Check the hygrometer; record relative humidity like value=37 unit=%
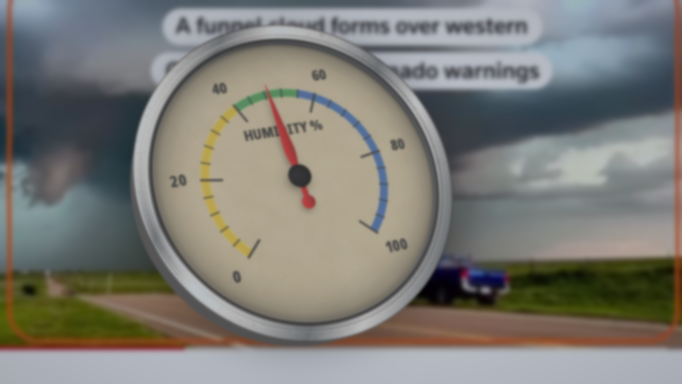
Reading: value=48 unit=%
